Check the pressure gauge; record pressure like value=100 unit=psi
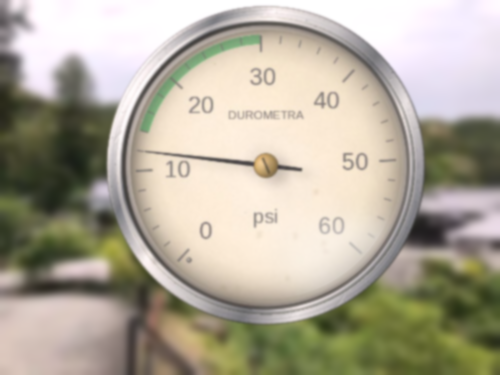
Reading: value=12 unit=psi
